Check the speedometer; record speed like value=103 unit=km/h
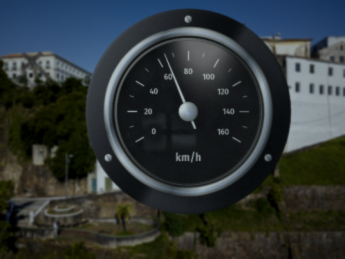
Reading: value=65 unit=km/h
